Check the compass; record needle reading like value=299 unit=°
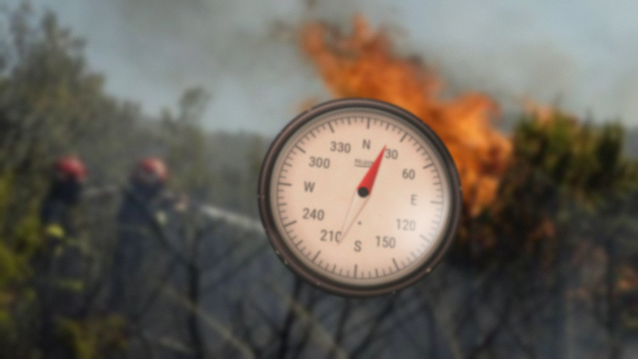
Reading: value=20 unit=°
